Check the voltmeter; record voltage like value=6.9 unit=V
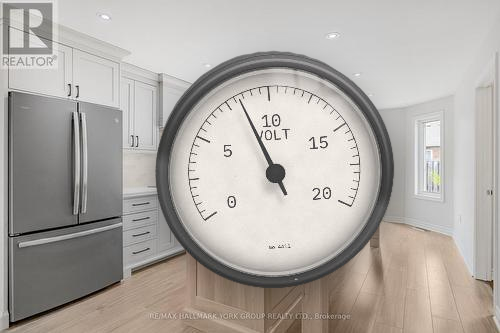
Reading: value=8.25 unit=V
